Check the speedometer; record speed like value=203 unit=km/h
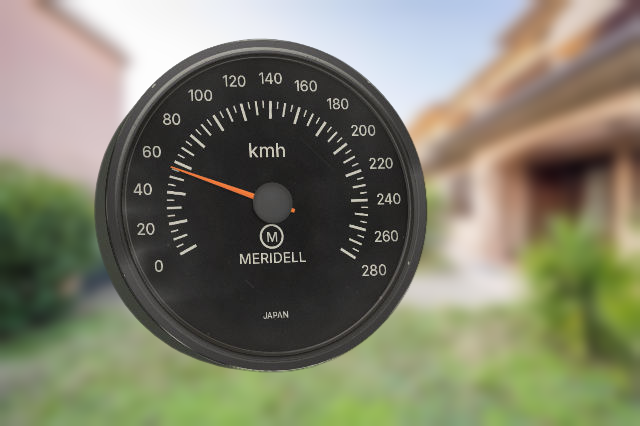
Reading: value=55 unit=km/h
